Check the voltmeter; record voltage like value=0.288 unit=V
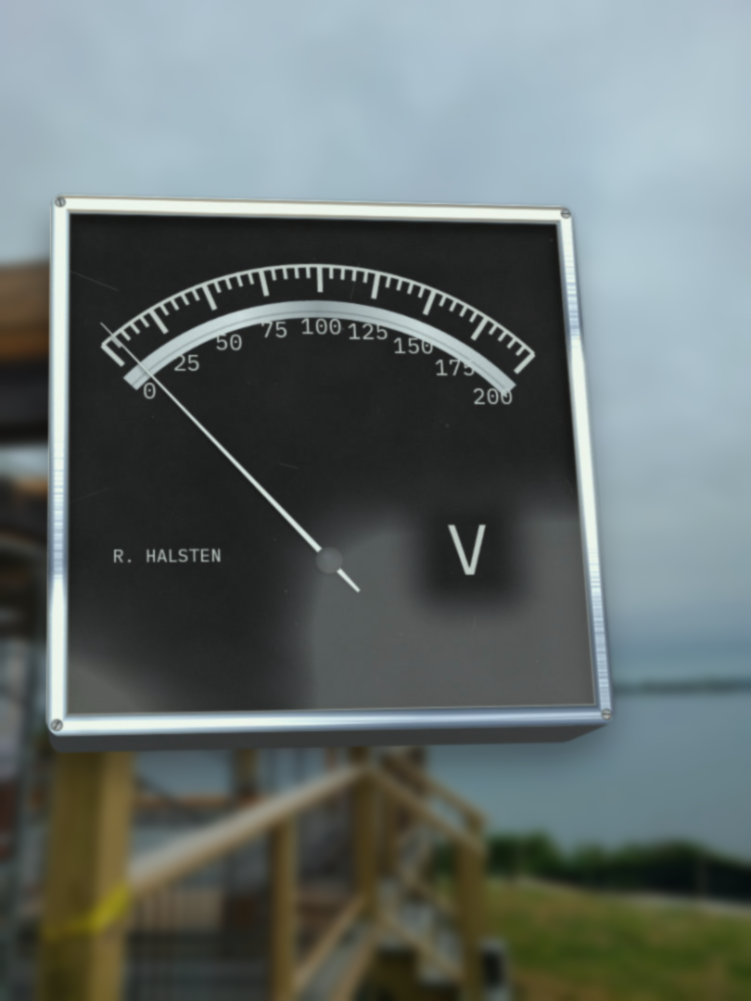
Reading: value=5 unit=V
